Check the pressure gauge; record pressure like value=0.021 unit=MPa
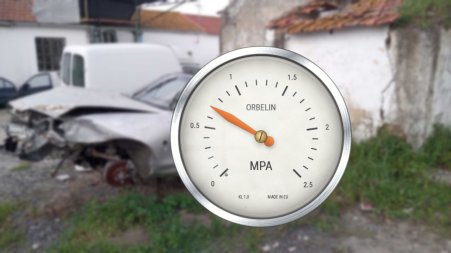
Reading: value=0.7 unit=MPa
